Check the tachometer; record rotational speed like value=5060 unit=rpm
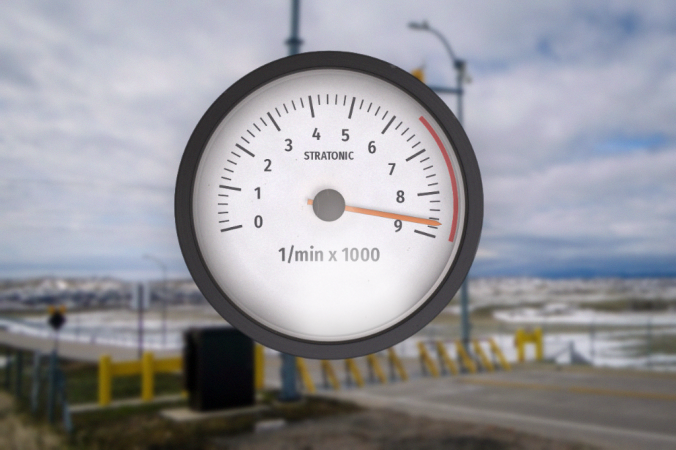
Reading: value=8700 unit=rpm
